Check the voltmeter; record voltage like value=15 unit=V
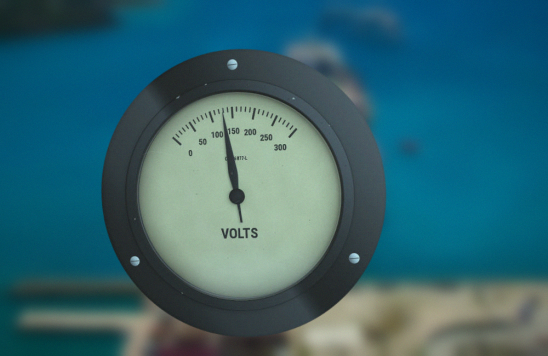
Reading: value=130 unit=V
